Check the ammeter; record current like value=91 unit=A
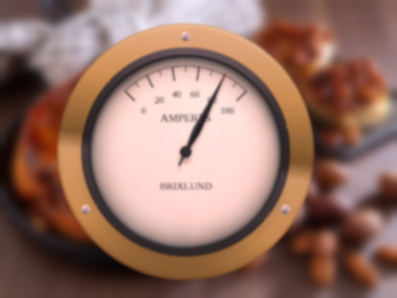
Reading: value=80 unit=A
